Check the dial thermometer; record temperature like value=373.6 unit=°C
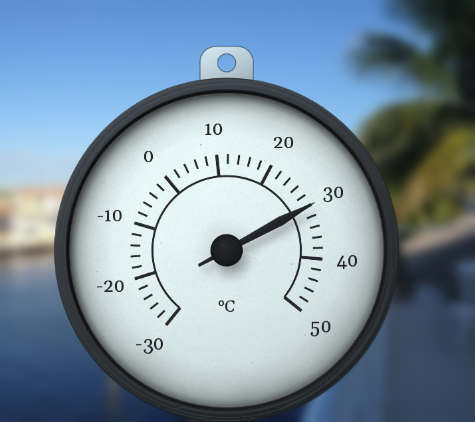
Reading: value=30 unit=°C
